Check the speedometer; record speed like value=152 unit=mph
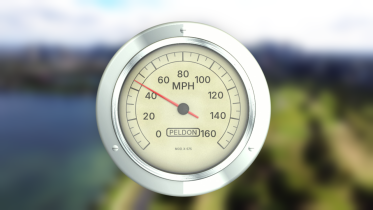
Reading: value=45 unit=mph
